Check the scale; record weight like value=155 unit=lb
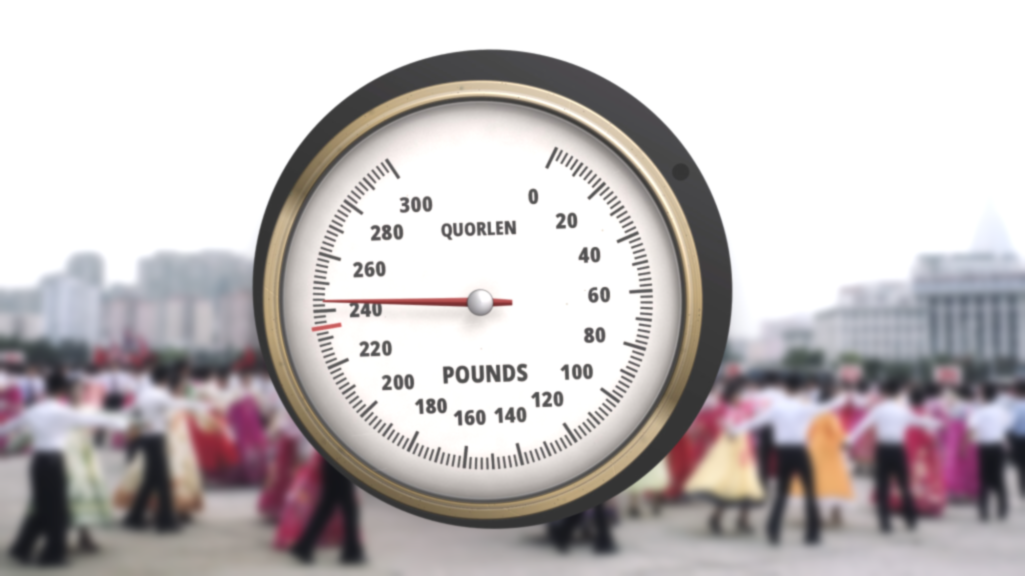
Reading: value=244 unit=lb
